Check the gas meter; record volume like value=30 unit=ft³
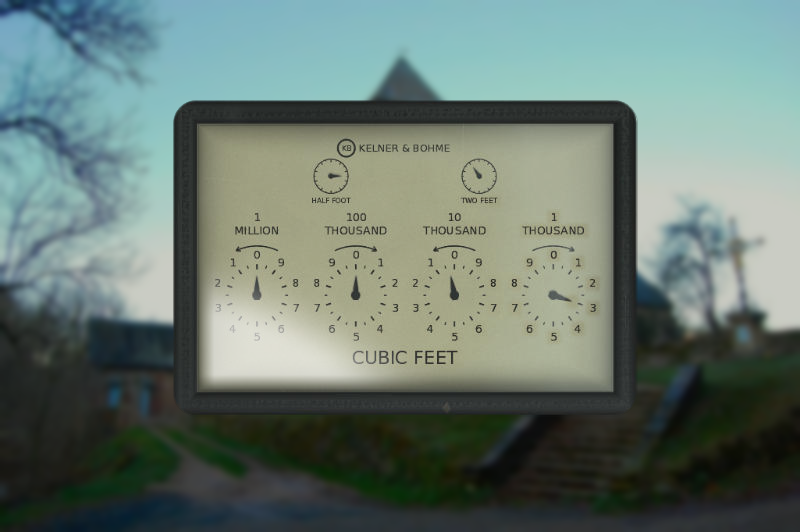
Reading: value=300 unit=ft³
